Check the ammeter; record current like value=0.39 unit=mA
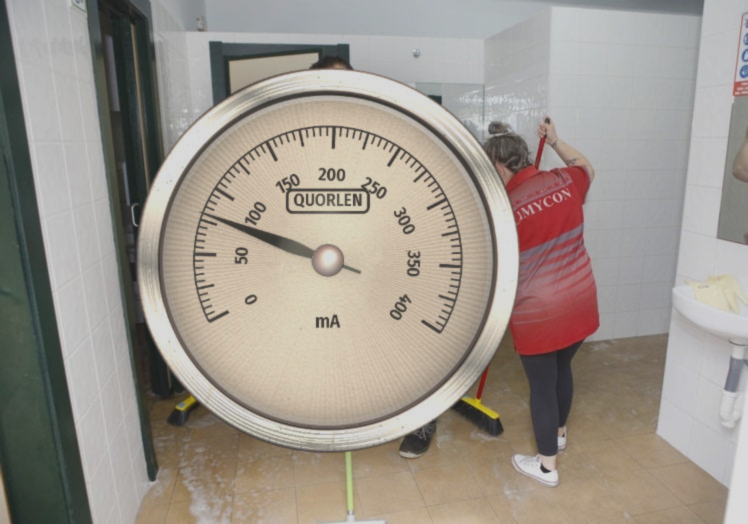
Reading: value=80 unit=mA
